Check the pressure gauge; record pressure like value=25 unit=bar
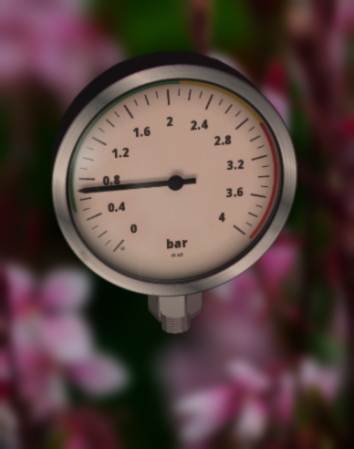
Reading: value=0.7 unit=bar
